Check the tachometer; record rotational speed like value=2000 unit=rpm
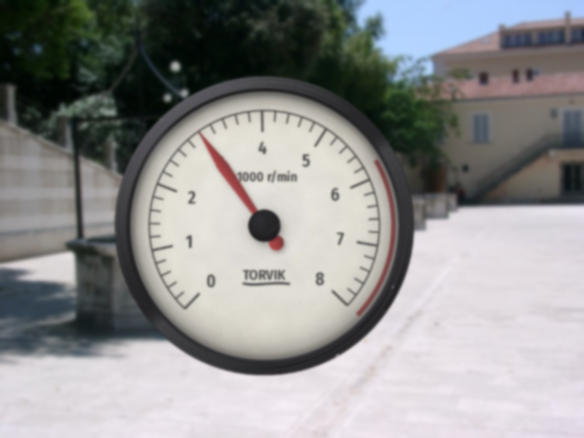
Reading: value=3000 unit=rpm
